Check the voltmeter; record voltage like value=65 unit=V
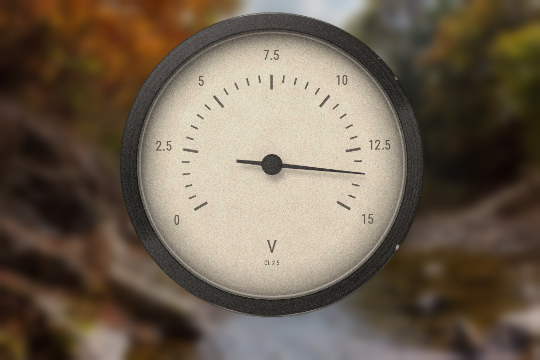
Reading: value=13.5 unit=V
